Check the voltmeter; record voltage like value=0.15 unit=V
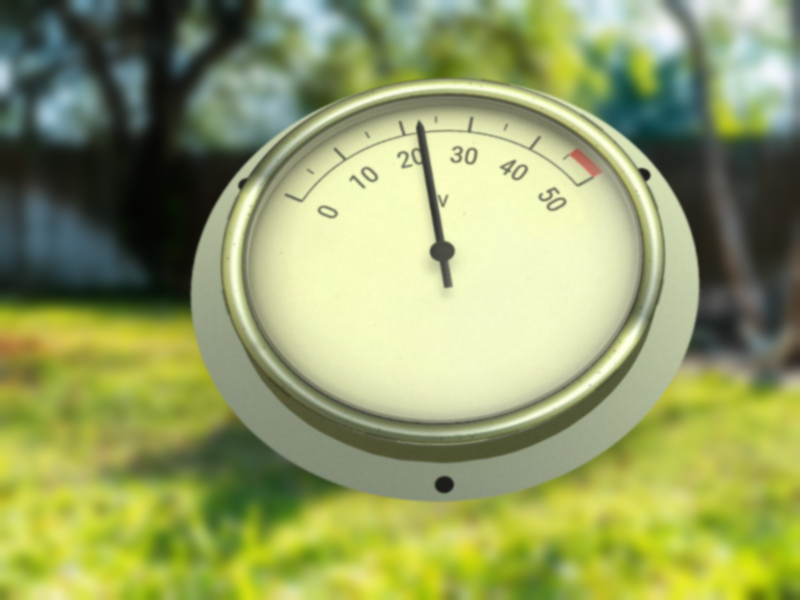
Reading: value=22.5 unit=V
